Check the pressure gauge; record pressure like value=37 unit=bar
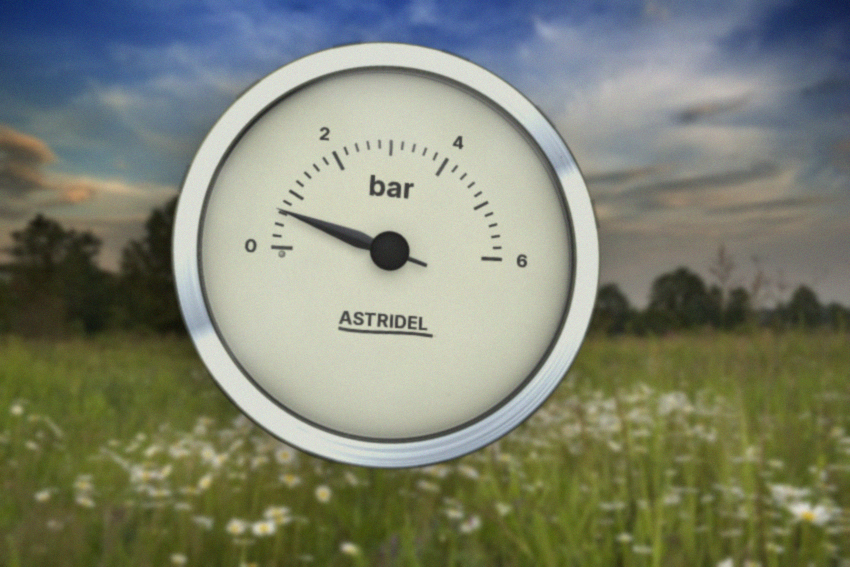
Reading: value=0.6 unit=bar
